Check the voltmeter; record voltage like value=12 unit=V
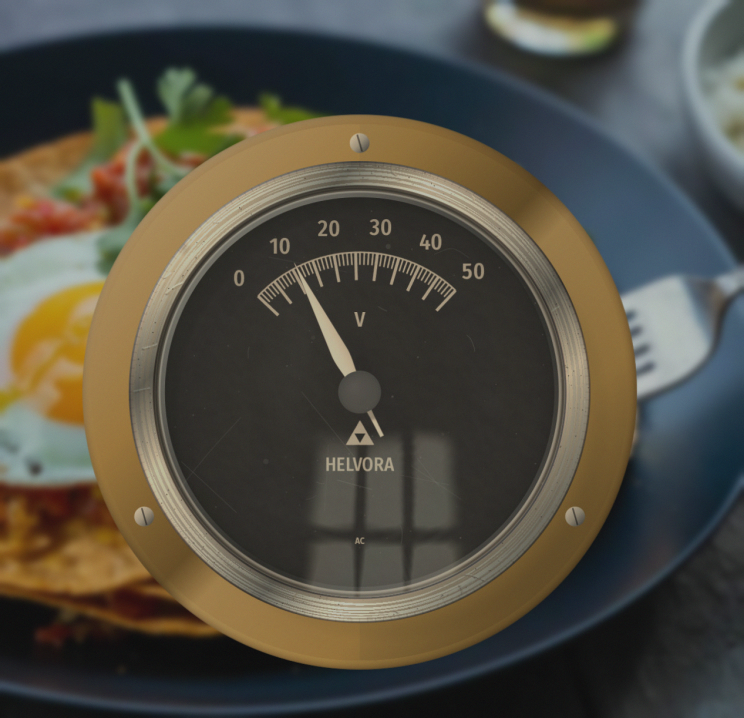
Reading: value=11 unit=V
